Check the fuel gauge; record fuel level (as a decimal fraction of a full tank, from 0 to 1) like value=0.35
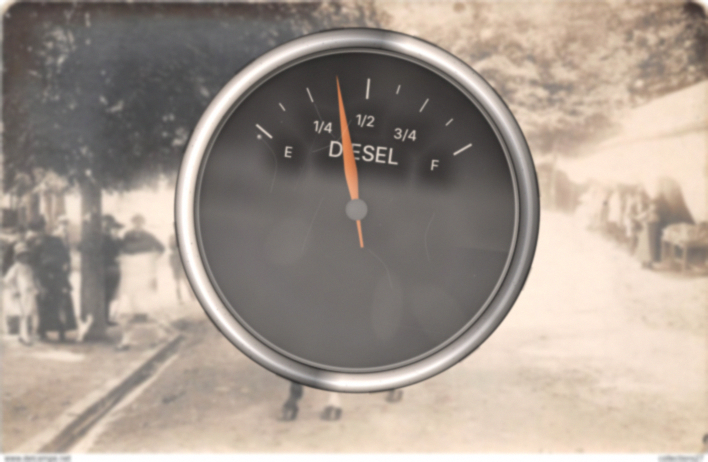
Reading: value=0.375
